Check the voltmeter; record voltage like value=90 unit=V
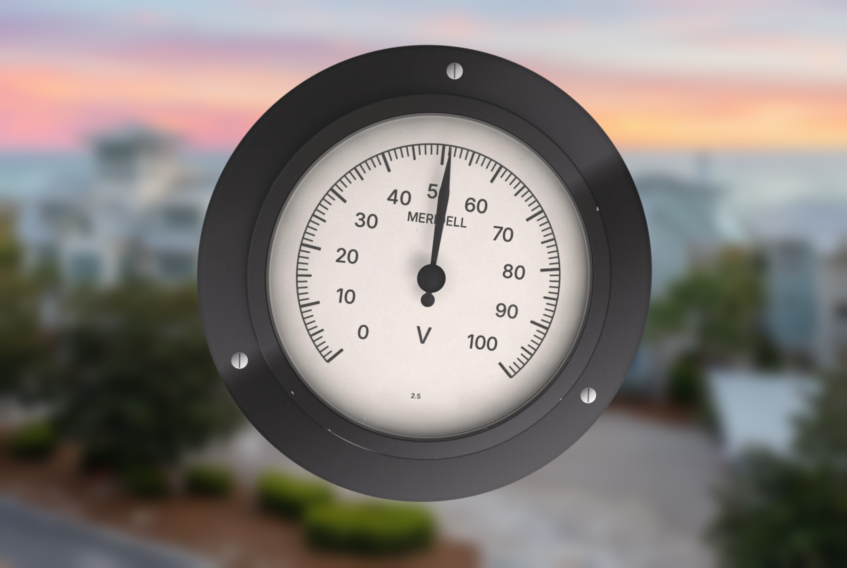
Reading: value=51 unit=V
